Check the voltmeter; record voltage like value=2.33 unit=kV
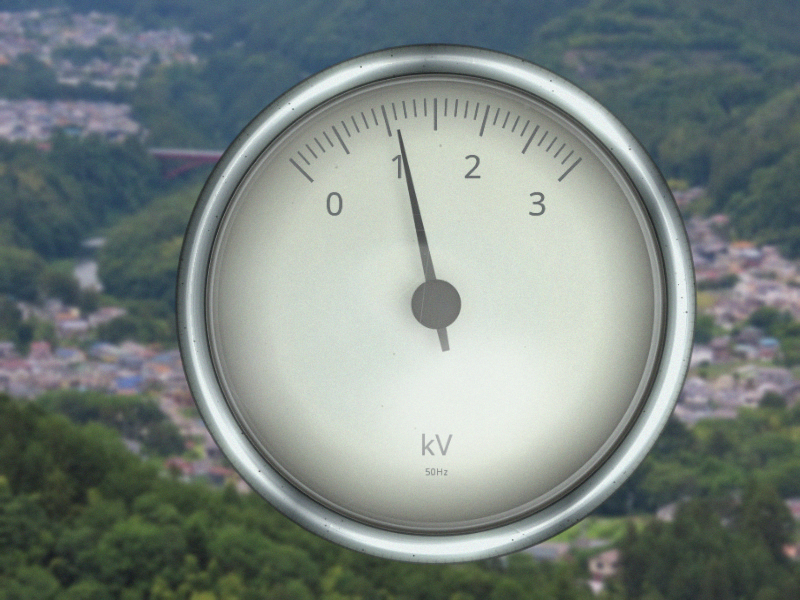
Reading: value=1.1 unit=kV
